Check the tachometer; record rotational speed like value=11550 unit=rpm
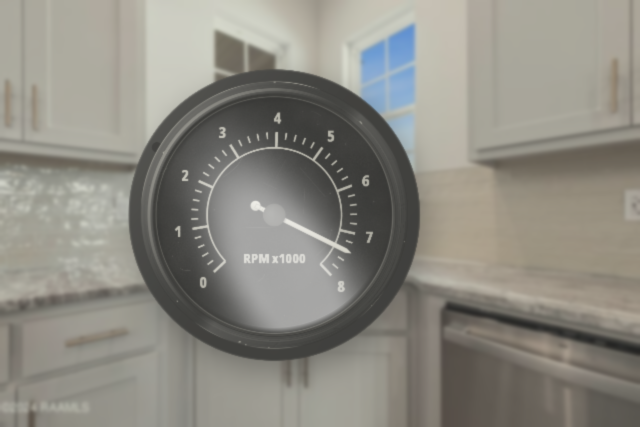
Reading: value=7400 unit=rpm
